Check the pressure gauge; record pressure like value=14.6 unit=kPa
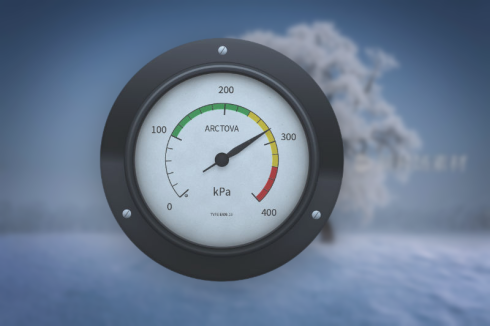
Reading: value=280 unit=kPa
